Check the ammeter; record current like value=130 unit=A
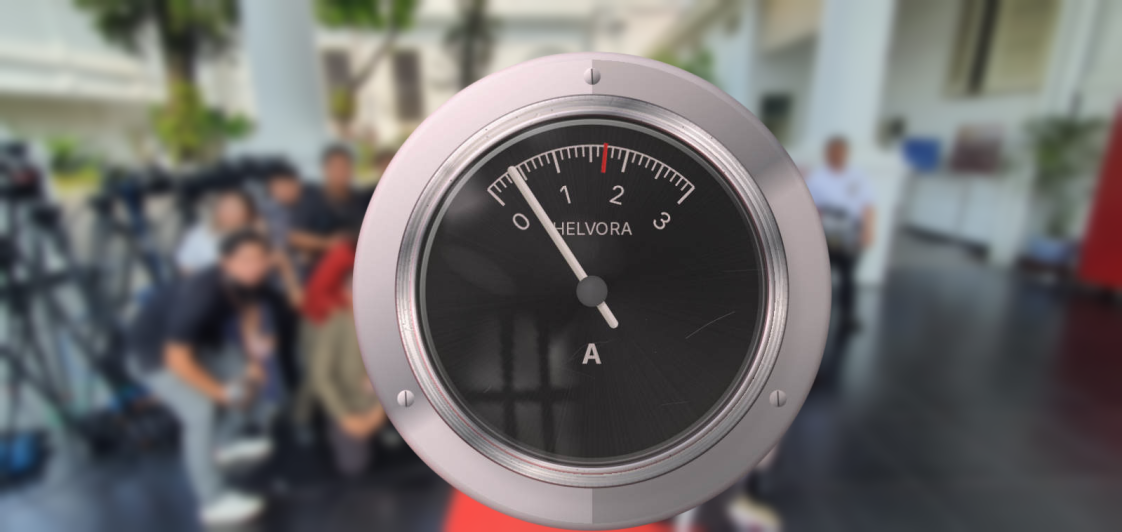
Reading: value=0.4 unit=A
